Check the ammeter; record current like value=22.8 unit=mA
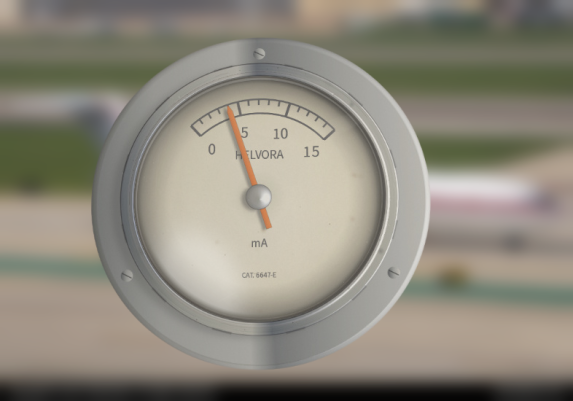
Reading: value=4 unit=mA
